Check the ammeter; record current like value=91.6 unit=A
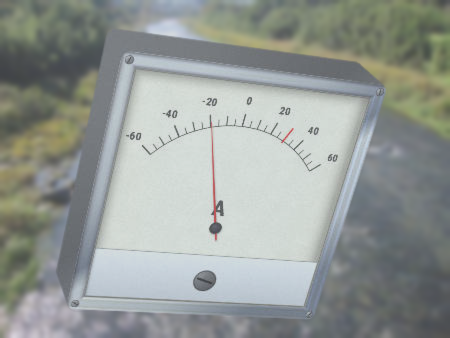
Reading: value=-20 unit=A
